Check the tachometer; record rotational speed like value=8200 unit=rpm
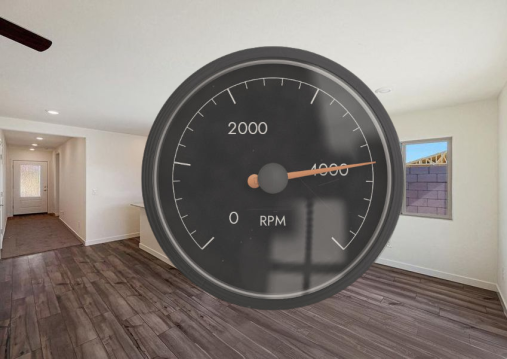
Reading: value=4000 unit=rpm
